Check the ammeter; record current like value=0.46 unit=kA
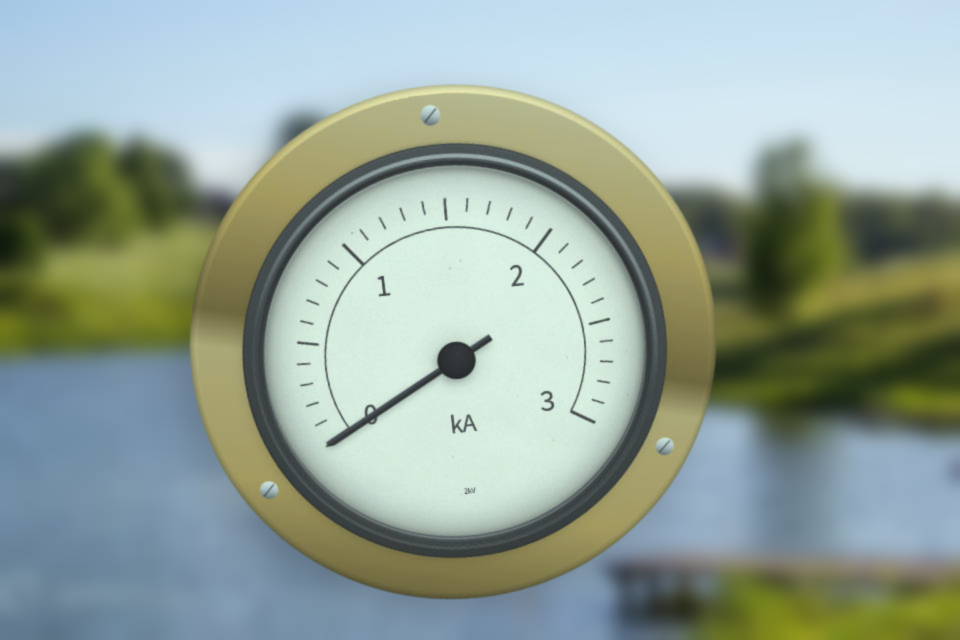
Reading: value=0 unit=kA
